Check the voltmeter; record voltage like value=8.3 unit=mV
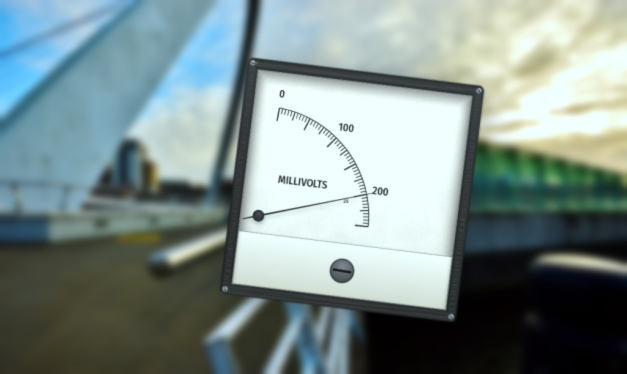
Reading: value=200 unit=mV
